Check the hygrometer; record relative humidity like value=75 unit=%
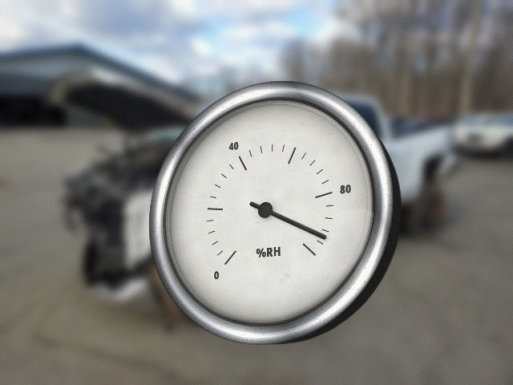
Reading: value=94 unit=%
